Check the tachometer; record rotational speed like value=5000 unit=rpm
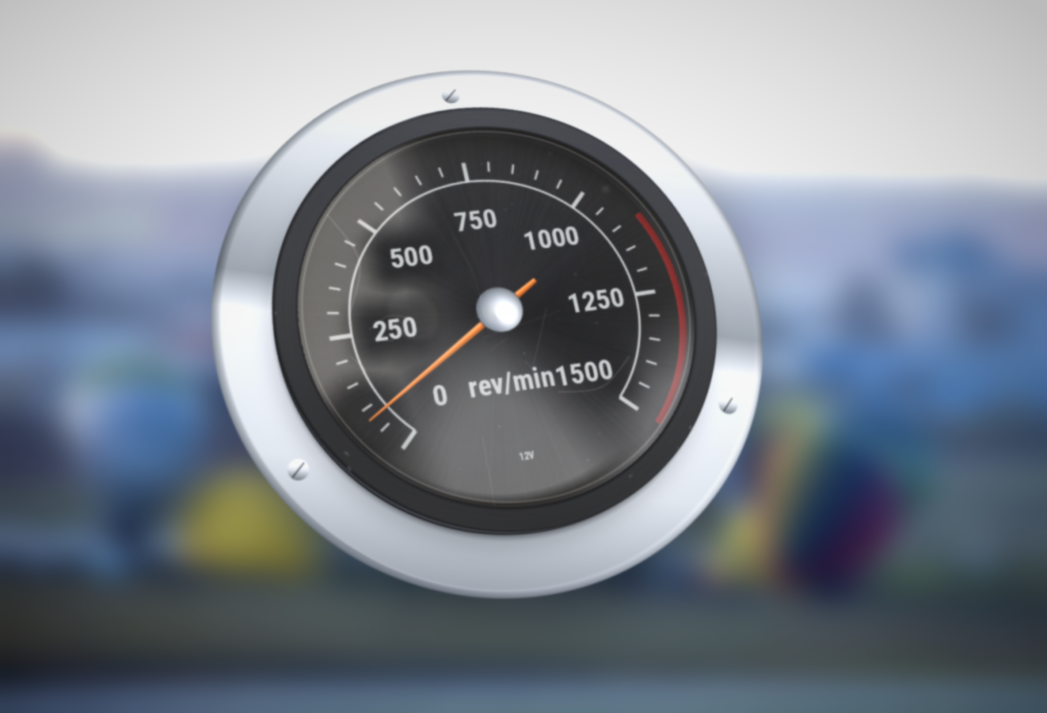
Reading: value=75 unit=rpm
